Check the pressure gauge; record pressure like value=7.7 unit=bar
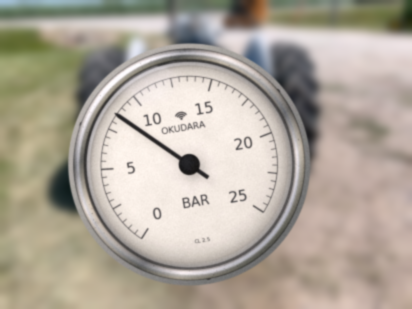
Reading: value=8.5 unit=bar
